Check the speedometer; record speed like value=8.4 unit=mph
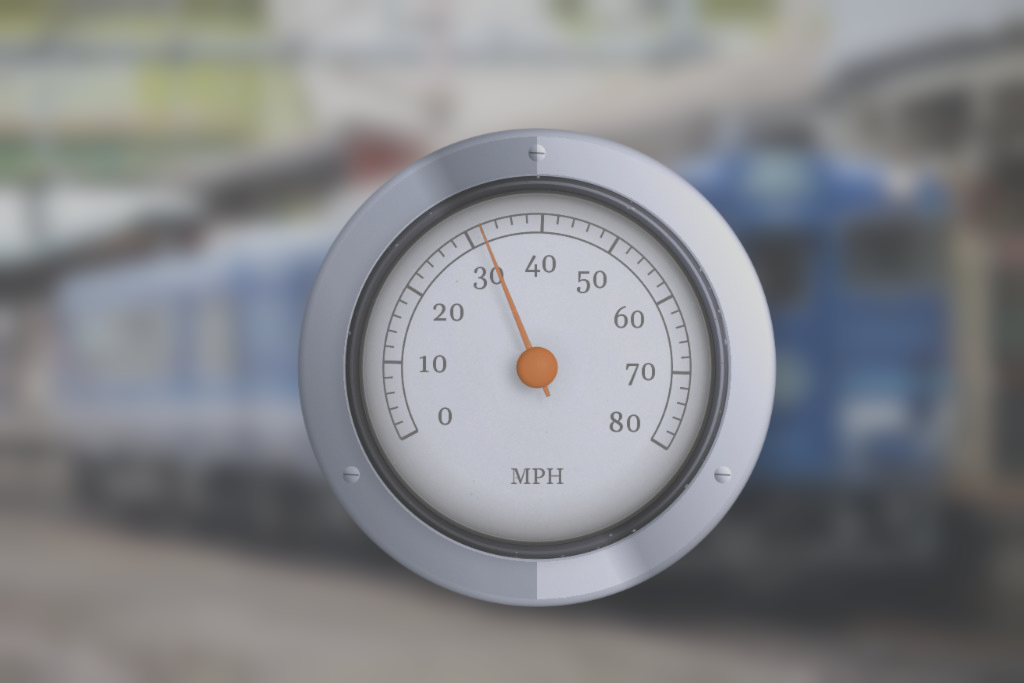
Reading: value=32 unit=mph
